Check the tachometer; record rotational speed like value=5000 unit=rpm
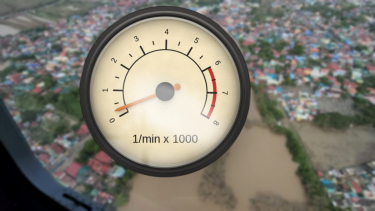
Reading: value=250 unit=rpm
